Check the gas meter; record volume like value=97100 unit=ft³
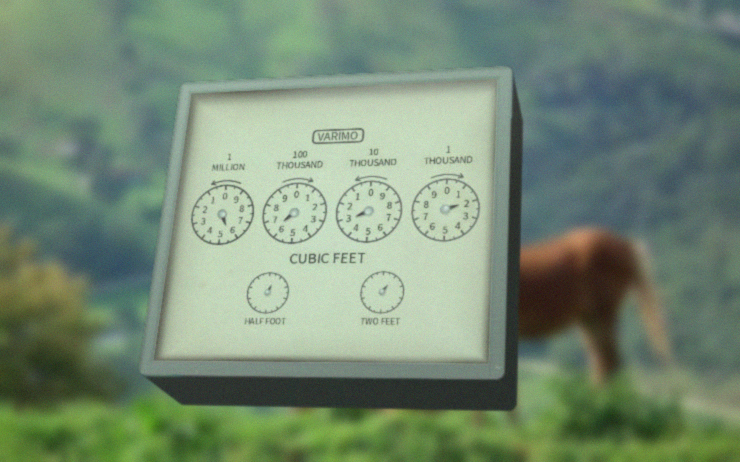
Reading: value=563200 unit=ft³
